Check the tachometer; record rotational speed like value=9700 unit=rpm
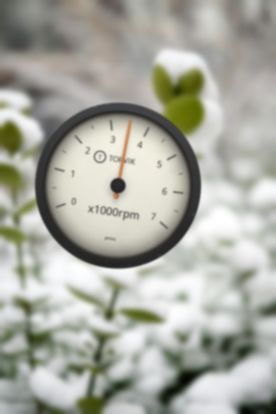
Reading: value=3500 unit=rpm
